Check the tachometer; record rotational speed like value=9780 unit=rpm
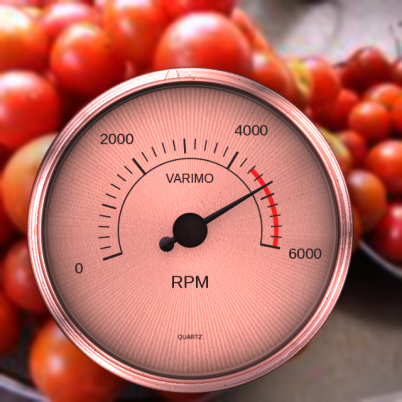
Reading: value=4800 unit=rpm
